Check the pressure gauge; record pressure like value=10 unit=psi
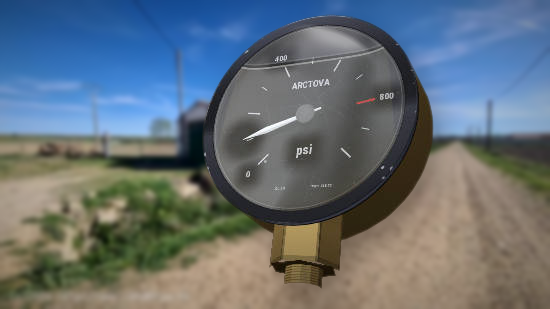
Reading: value=100 unit=psi
